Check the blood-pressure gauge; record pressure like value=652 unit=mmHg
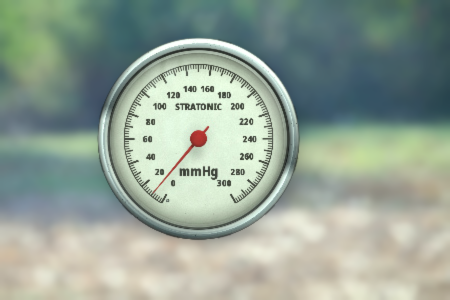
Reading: value=10 unit=mmHg
